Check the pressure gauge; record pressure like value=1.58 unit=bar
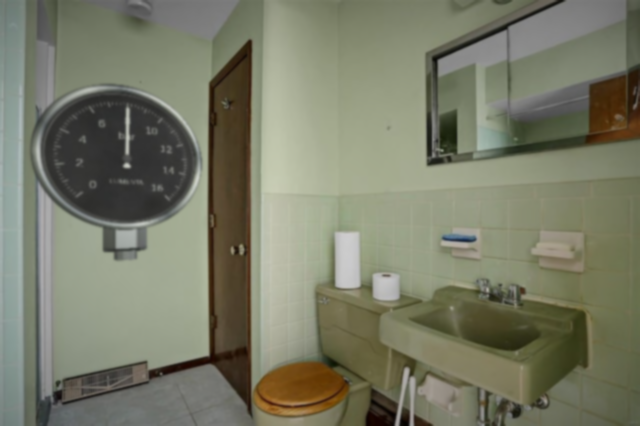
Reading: value=8 unit=bar
